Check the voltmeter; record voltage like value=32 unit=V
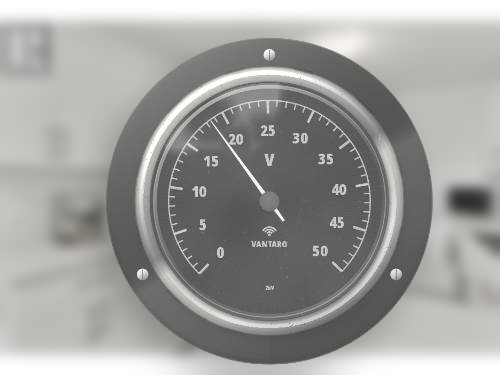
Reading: value=18.5 unit=V
